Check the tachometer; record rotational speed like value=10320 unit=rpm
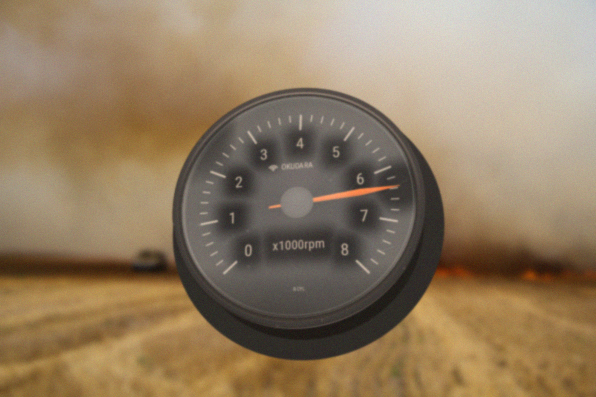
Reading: value=6400 unit=rpm
